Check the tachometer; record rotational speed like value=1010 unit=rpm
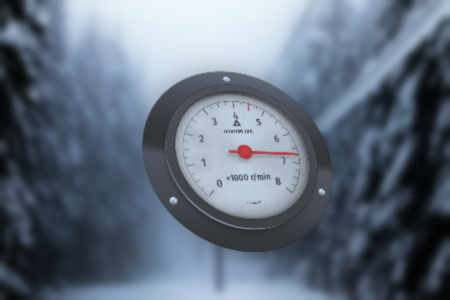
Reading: value=6750 unit=rpm
